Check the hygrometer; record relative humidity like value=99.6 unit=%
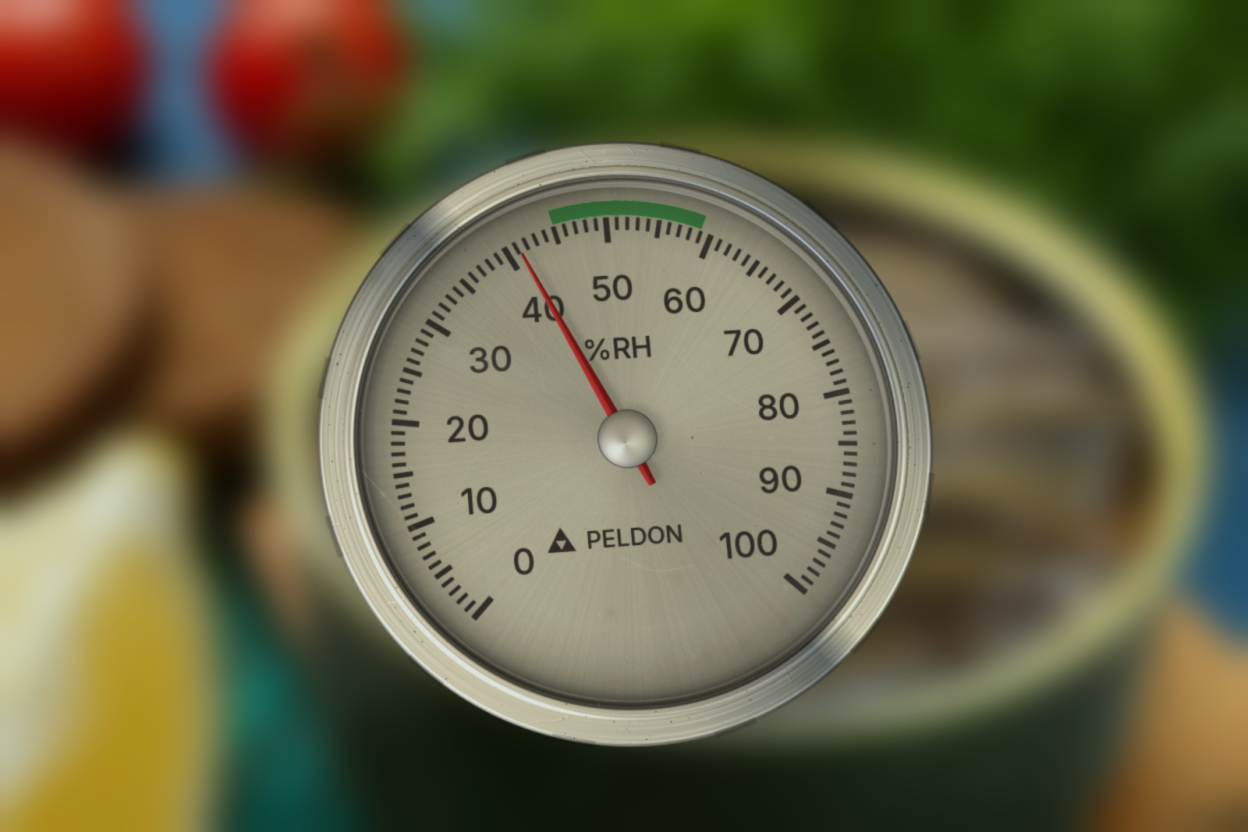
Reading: value=41 unit=%
